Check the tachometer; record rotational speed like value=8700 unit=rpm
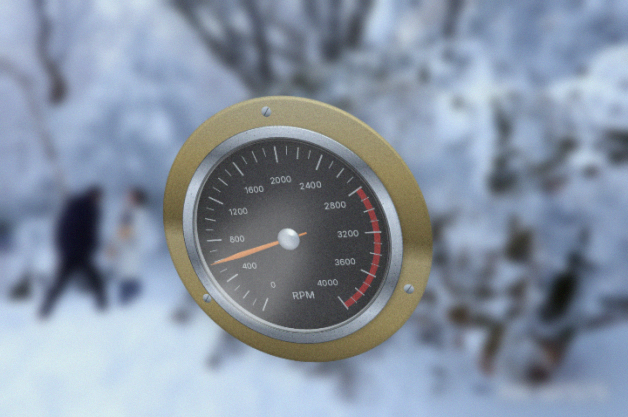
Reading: value=600 unit=rpm
